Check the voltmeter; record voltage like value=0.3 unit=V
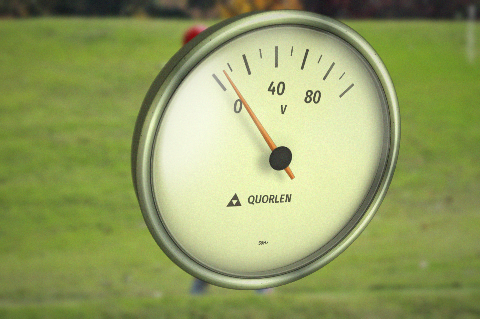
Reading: value=5 unit=V
